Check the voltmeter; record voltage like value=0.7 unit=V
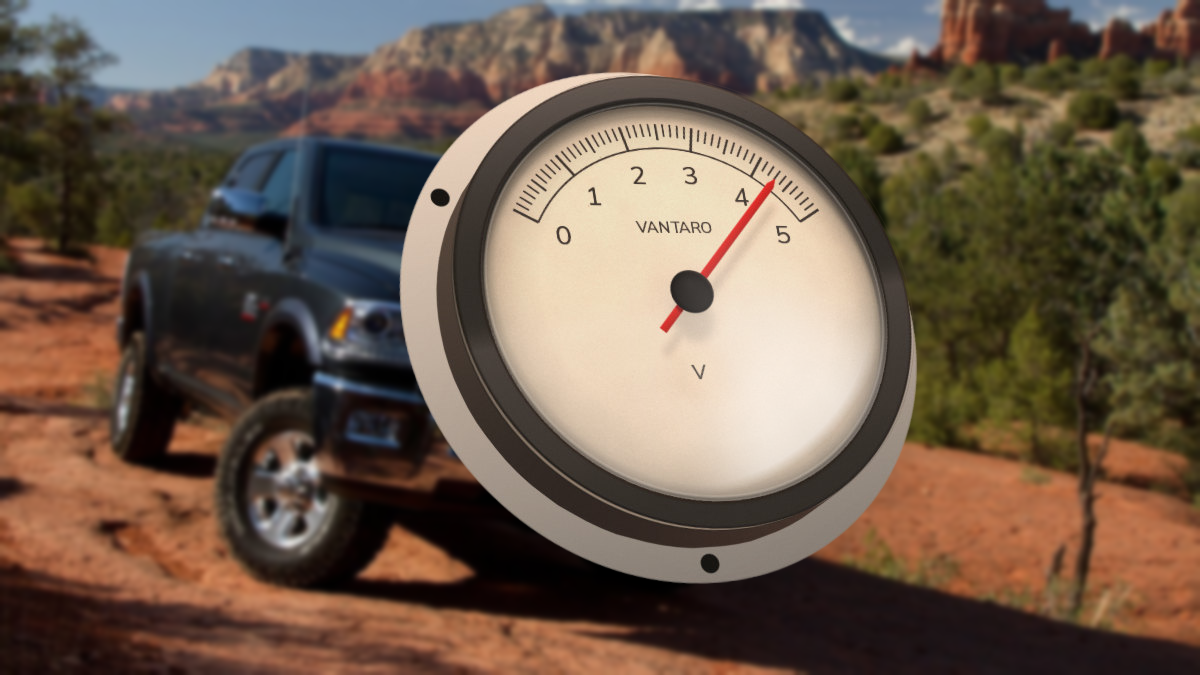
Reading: value=4.3 unit=V
